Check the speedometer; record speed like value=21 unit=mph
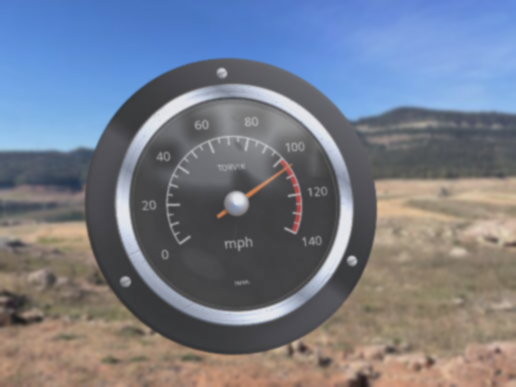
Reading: value=105 unit=mph
